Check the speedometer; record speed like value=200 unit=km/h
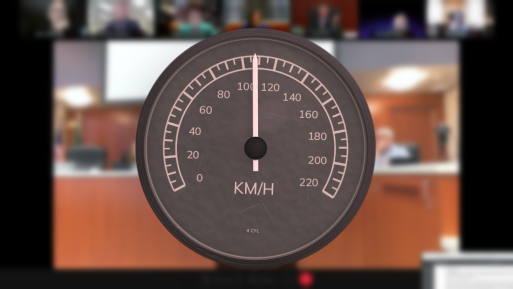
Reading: value=107.5 unit=km/h
